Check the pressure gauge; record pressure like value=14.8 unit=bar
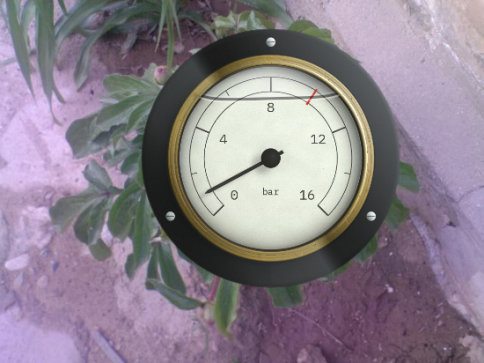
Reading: value=1 unit=bar
